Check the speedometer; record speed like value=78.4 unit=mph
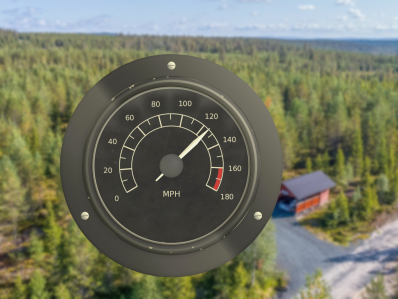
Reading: value=125 unit=mph
